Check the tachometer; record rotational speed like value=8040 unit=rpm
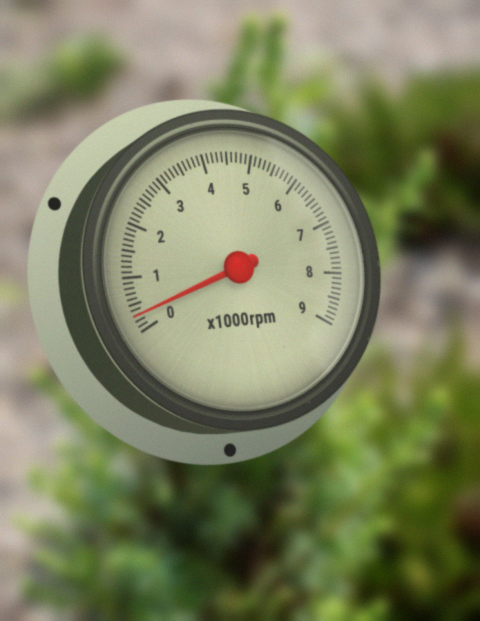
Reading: value=300 unit=rpm
